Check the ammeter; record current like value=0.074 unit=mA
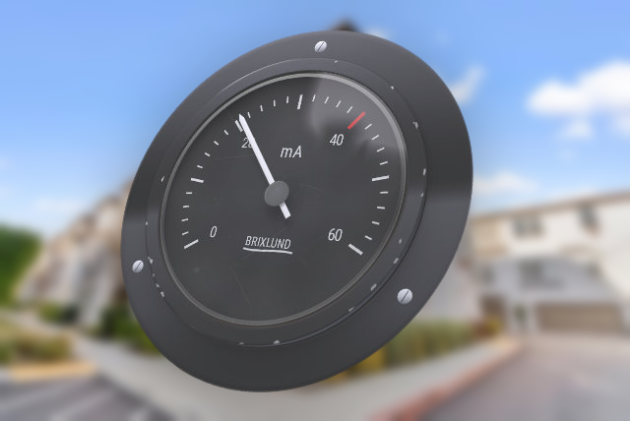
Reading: value=21 unit=mA
